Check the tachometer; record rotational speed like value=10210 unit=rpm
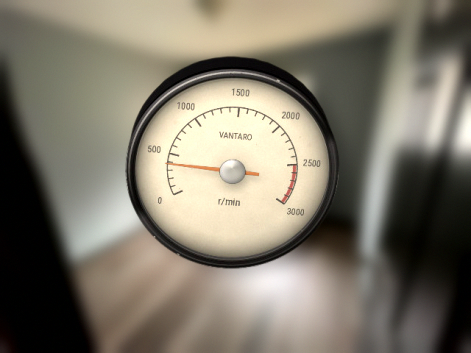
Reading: value=400 unit=rpm
